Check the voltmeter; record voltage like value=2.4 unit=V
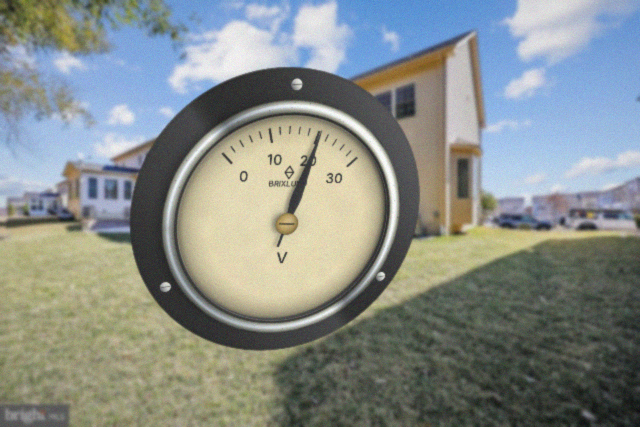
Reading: value=20 unit=V
